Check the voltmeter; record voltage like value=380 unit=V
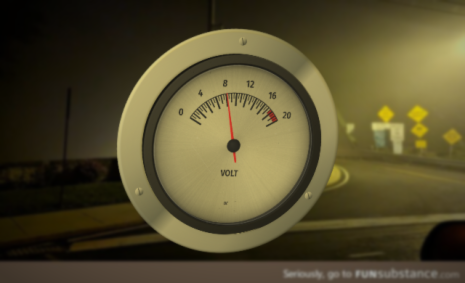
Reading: value=8 unit=V
